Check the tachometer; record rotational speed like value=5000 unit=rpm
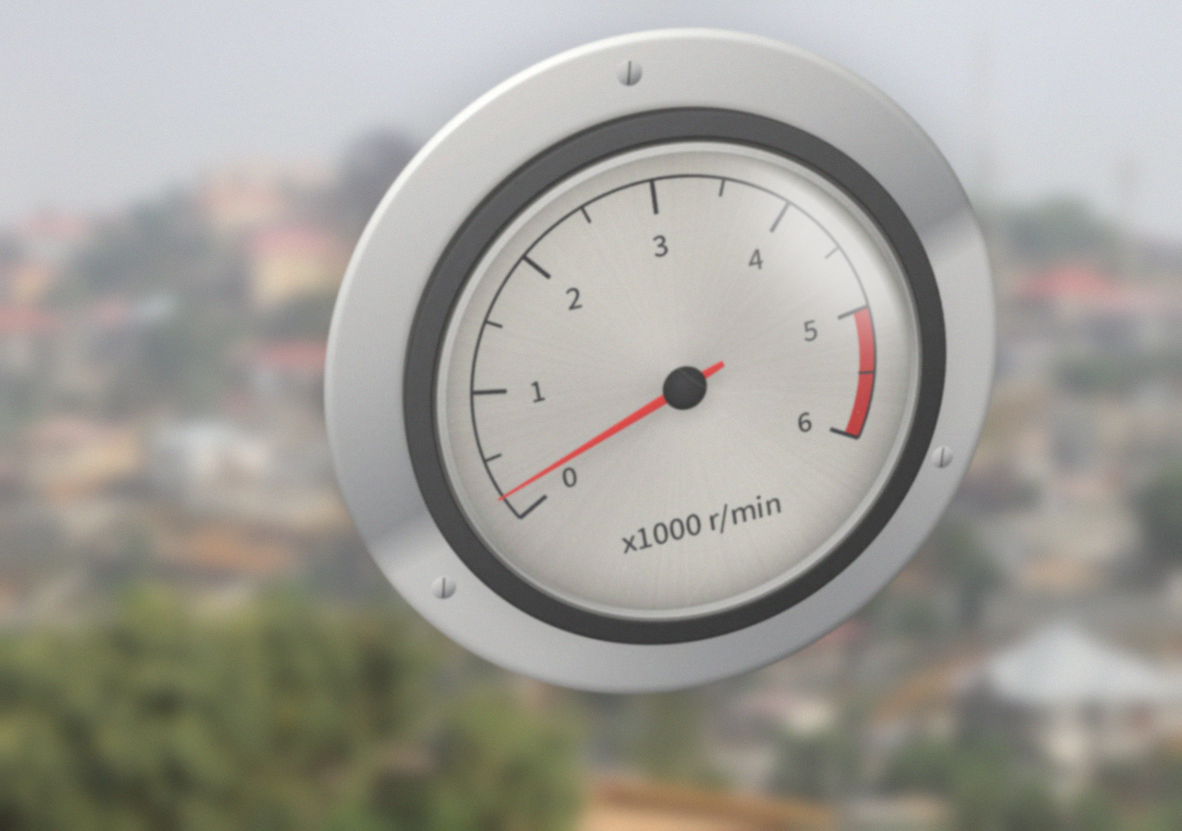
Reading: value=250 unit=rpm
